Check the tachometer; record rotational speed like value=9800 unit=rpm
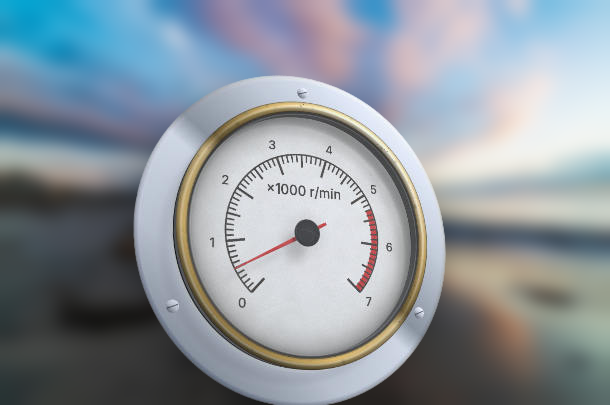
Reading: value=500 unit=rpm
